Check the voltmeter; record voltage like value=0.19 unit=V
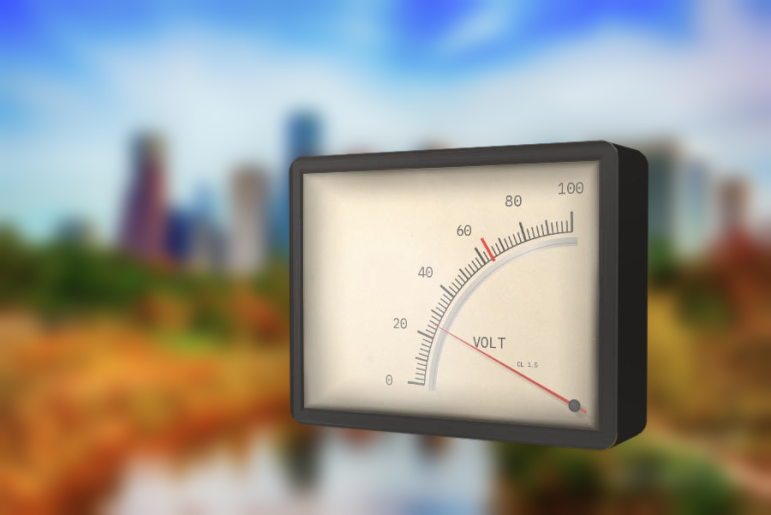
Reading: value=26 unit=V
